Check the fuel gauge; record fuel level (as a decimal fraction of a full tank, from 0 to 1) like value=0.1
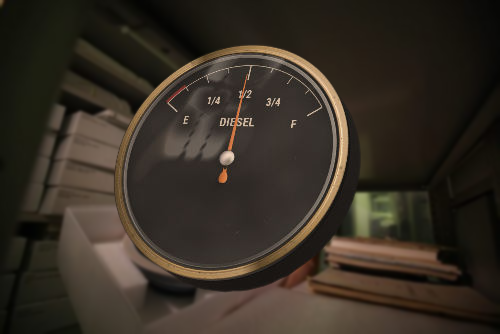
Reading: value=0.5
